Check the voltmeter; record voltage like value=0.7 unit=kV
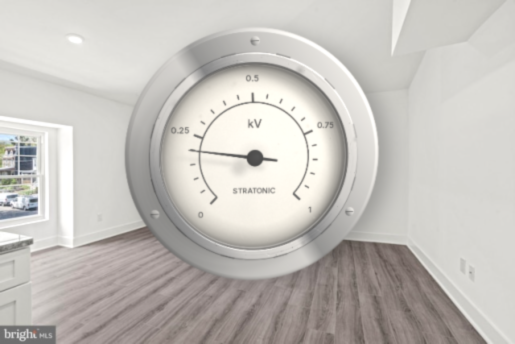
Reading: value=0.2 unit=kV
